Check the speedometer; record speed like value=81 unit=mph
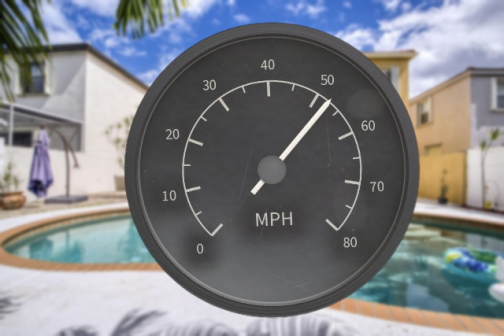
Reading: value=52.5 unit=mph
